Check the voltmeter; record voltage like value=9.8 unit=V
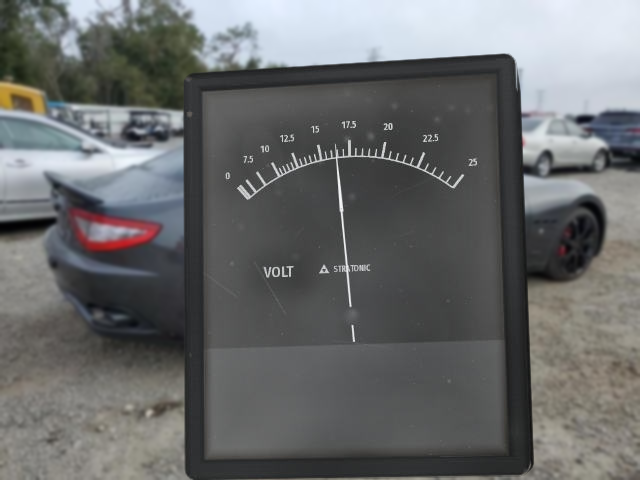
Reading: value=16.5 unit=V
